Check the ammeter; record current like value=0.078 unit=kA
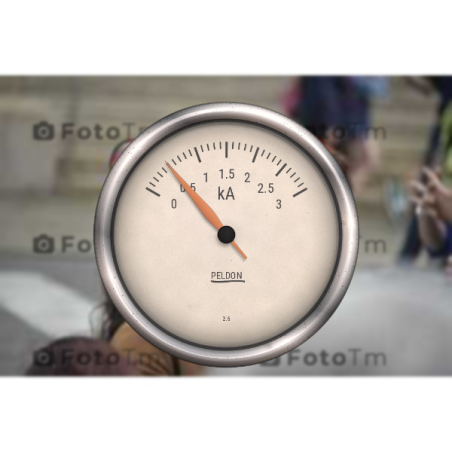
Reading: value=0.5 unit=kA
